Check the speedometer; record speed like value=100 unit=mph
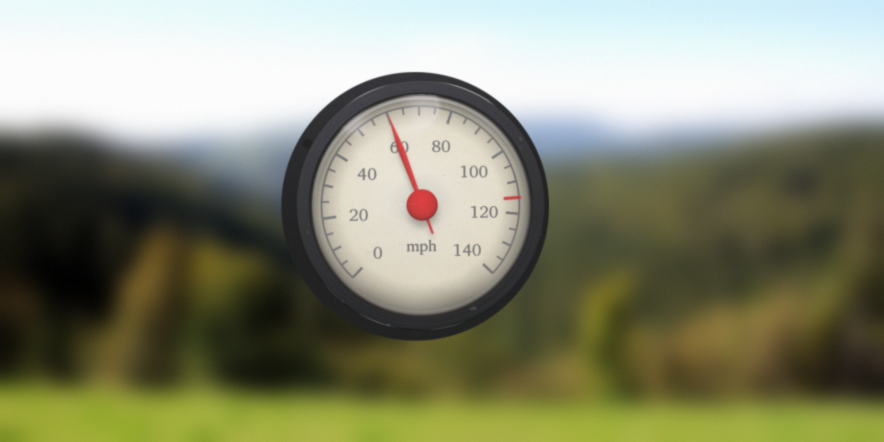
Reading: value=60 unit=mph
